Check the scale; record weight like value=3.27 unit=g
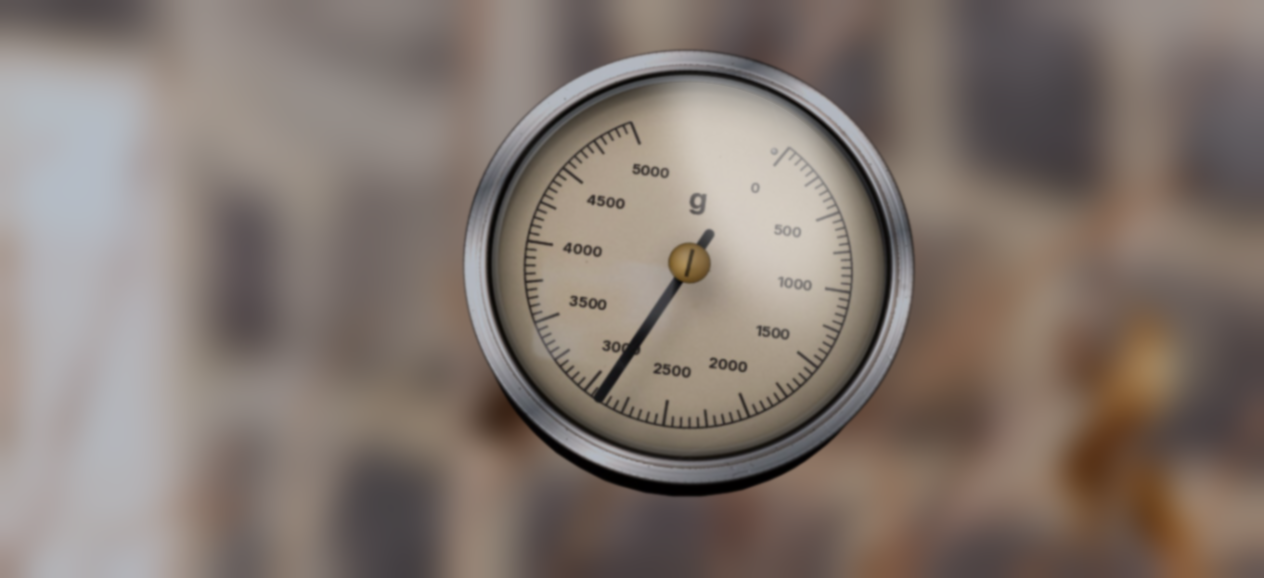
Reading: value=2900 unit=g
